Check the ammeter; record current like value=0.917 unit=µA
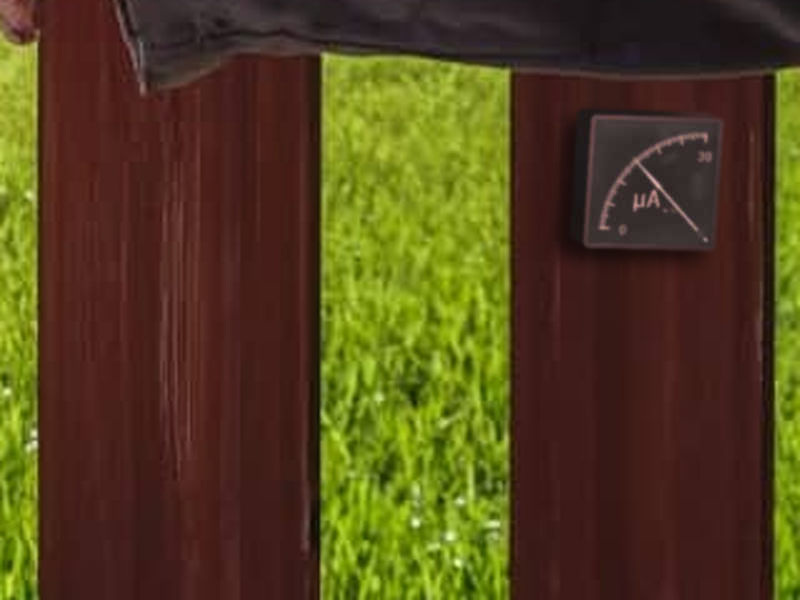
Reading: value=15 unit=µA
